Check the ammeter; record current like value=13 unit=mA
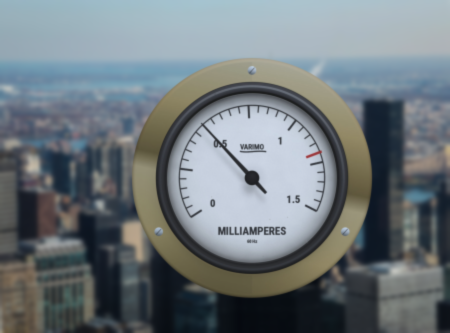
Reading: value=0.5 unit=mA
